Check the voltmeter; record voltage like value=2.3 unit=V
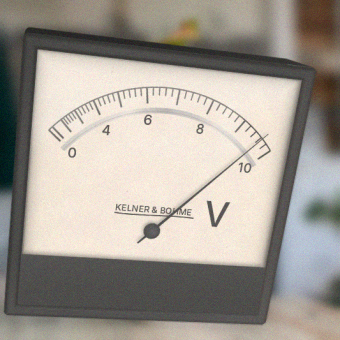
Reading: value=9.6 unit=V
